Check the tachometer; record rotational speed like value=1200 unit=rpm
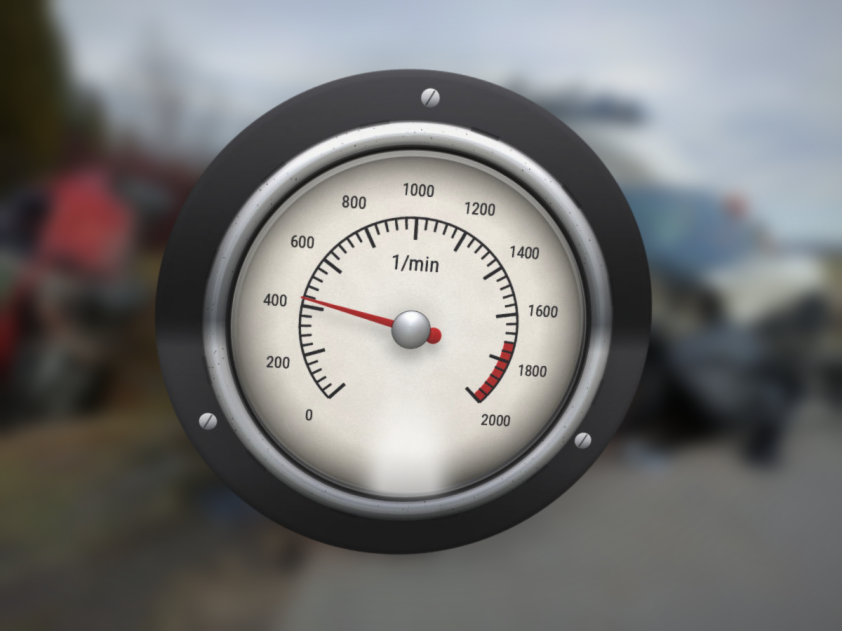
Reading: value=440 unit=rpm
